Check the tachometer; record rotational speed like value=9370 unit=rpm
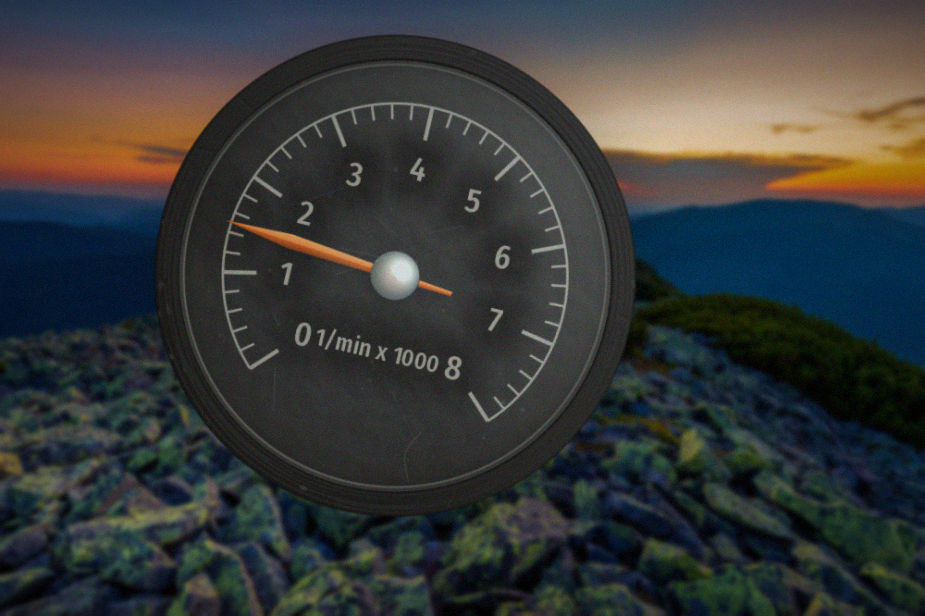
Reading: value=1500 unit=rpm
